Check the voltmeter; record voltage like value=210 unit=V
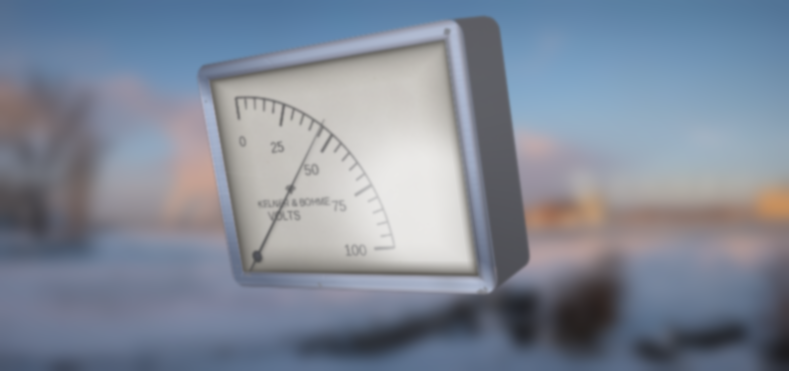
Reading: value=45 unit=V
